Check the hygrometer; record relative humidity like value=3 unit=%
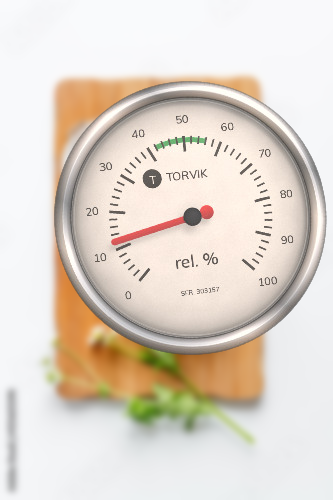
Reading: value=12 unit=%
